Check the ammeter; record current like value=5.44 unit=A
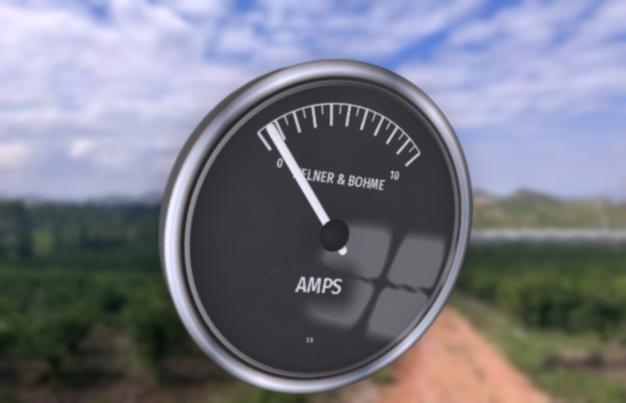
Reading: value=0.5 unit=A
